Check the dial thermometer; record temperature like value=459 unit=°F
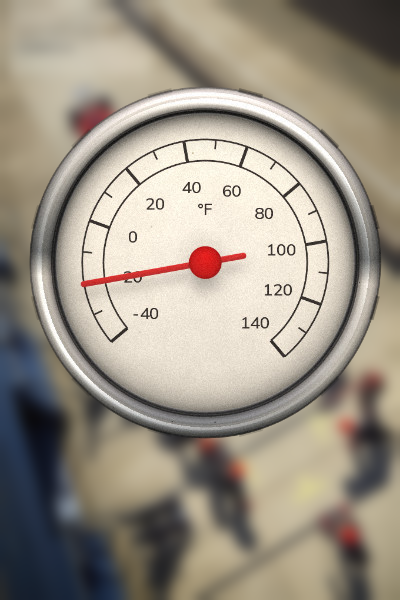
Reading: value=-20 unit=°F
